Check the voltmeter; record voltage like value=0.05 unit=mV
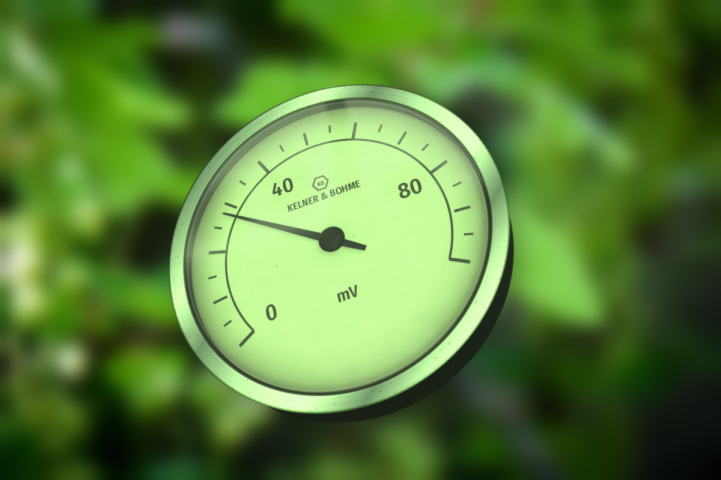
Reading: value=27.5 unit=mV
